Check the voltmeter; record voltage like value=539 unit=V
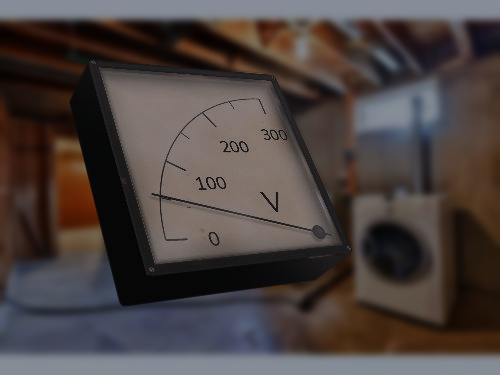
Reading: value=50 unit=V
